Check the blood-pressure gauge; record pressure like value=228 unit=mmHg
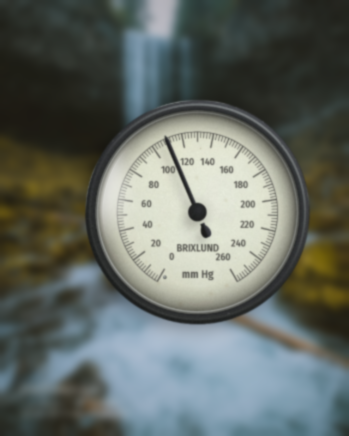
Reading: value=110 unit=mmHg
